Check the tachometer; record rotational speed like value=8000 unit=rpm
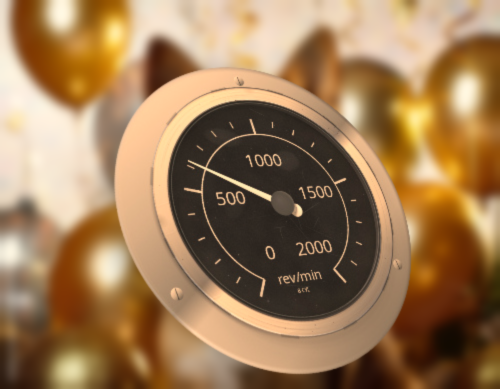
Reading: value=600 unit=rpm
